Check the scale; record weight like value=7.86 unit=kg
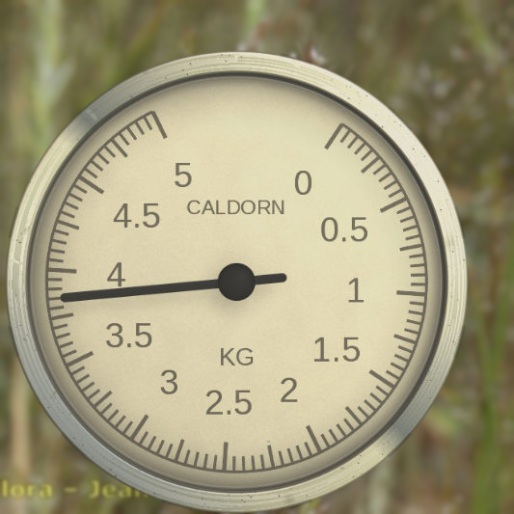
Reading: value=3.85 unit=kg
